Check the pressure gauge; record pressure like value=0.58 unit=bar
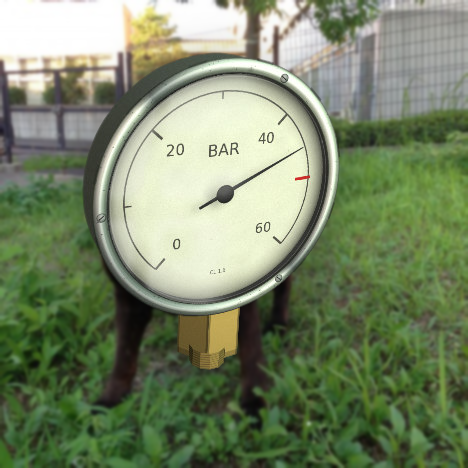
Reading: value=45 unit=bar
